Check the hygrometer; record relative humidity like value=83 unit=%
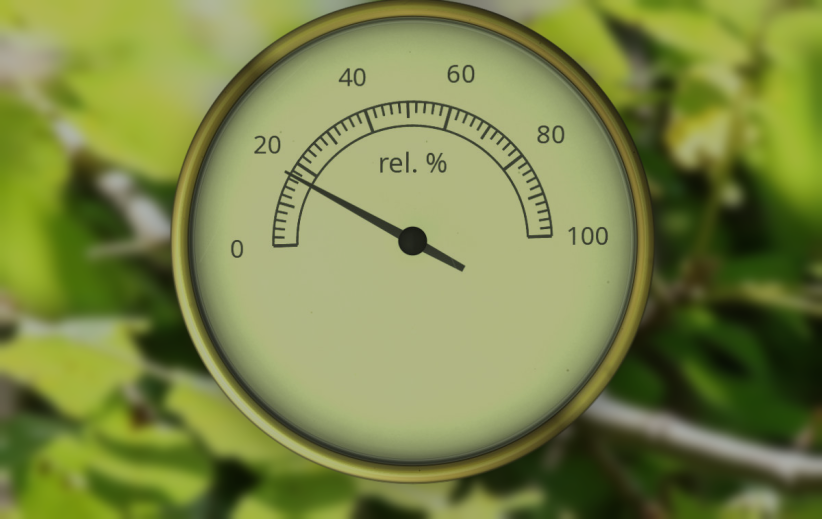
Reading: value=17 unit=%
